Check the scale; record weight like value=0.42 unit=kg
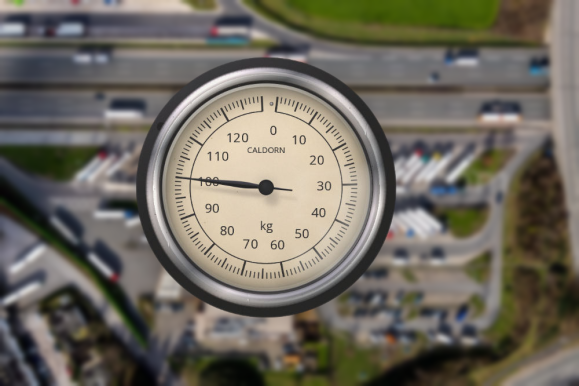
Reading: value=100 unit=kg
